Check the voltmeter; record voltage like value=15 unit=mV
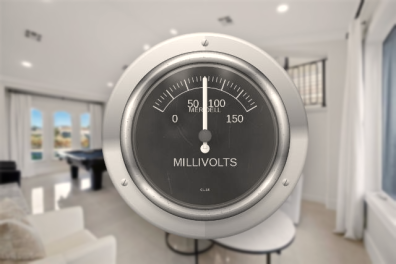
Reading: value=75 unit=mV
